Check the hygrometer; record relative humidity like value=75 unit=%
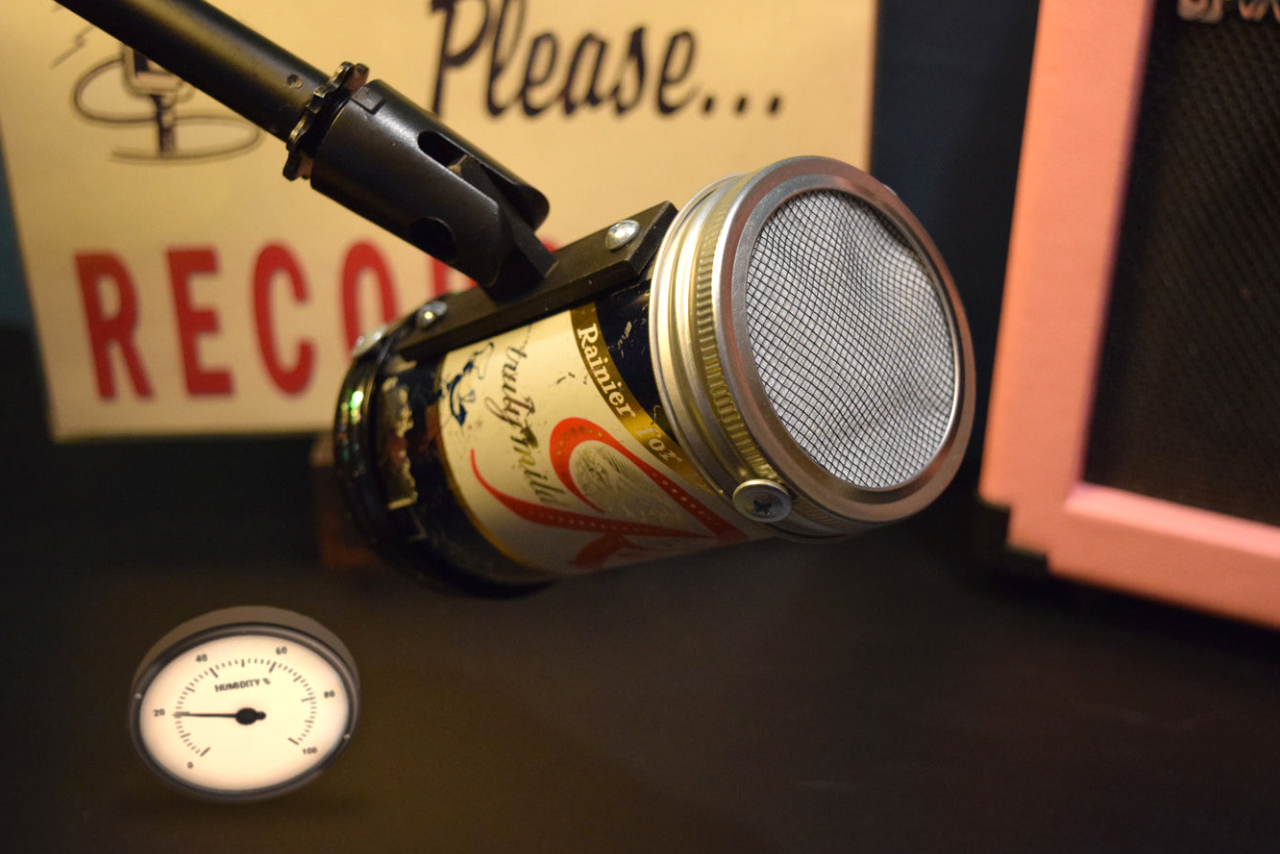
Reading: value=20 unit=%
